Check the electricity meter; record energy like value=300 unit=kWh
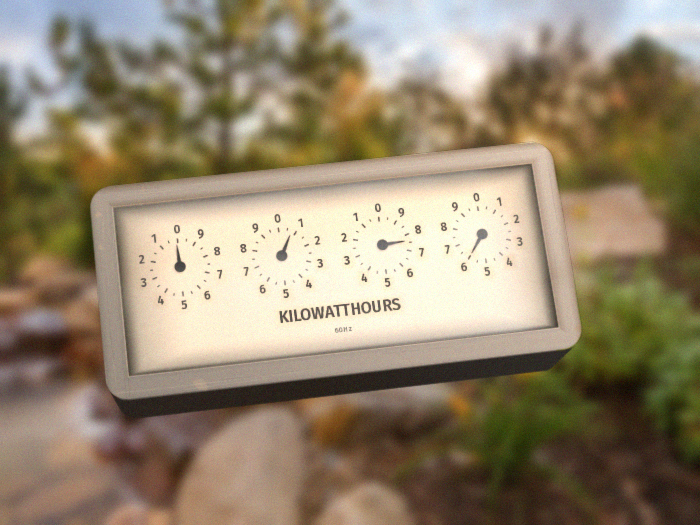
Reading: value=76 unit=kWh
